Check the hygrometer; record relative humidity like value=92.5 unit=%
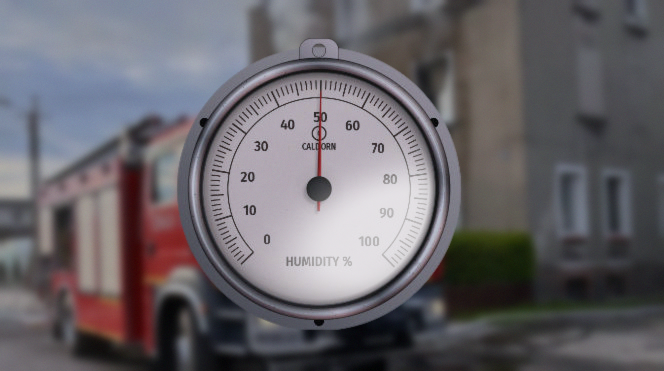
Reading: value=50 unit=%
